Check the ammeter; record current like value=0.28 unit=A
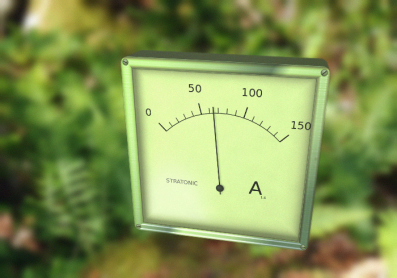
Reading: value=65 unit=A
